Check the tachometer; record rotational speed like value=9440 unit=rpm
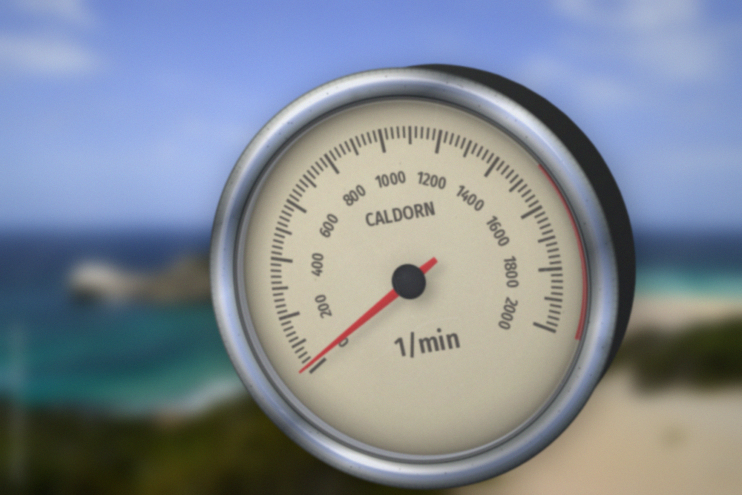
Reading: value=20 unit=rpm
